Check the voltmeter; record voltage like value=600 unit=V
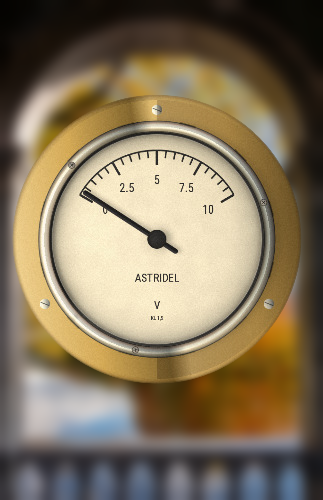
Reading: value=0.25 unit=V
